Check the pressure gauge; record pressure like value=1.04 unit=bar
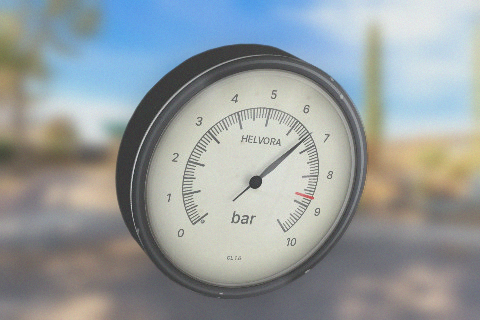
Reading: value=6.5 unit=bar
